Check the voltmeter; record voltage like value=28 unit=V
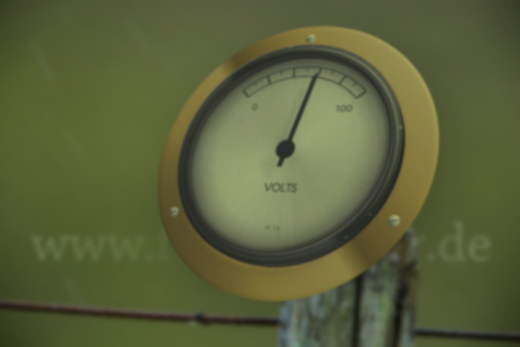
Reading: value=60 unit=V
